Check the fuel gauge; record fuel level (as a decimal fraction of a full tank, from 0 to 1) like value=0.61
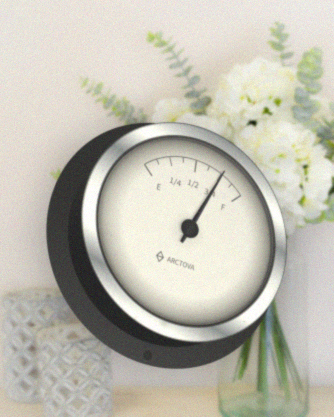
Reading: value=0.75
